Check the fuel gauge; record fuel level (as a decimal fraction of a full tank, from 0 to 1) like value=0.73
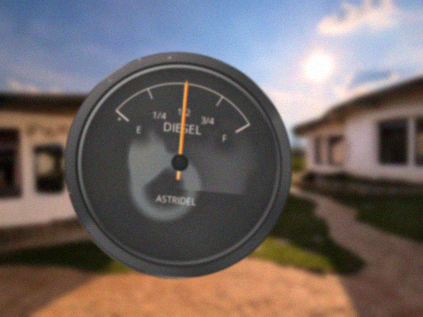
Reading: value=0.5
